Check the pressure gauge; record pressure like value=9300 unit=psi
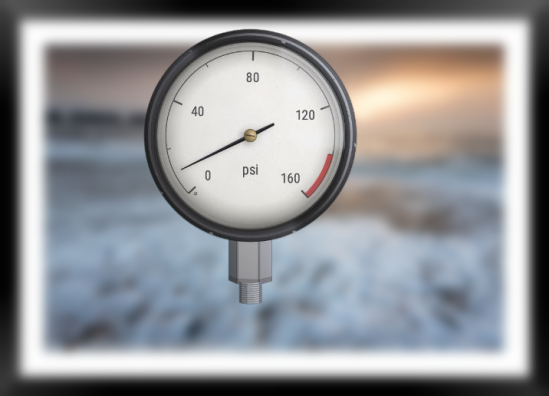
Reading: value=10 unit=psi
